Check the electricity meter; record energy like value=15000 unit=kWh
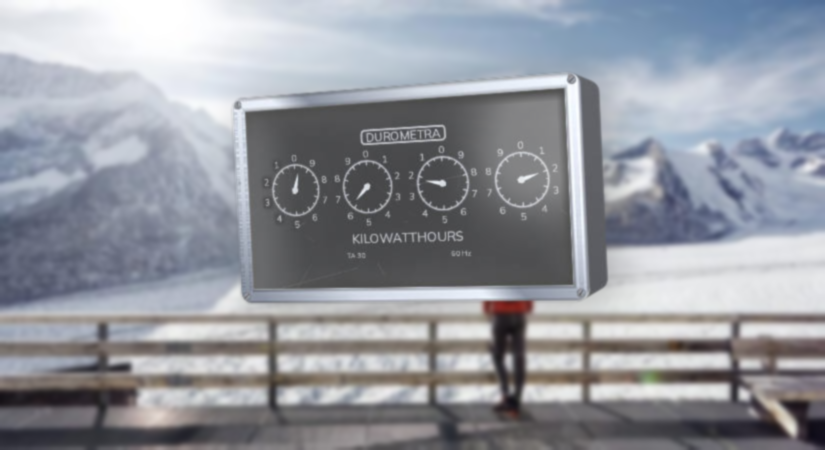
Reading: value=9622 unit=kWh
